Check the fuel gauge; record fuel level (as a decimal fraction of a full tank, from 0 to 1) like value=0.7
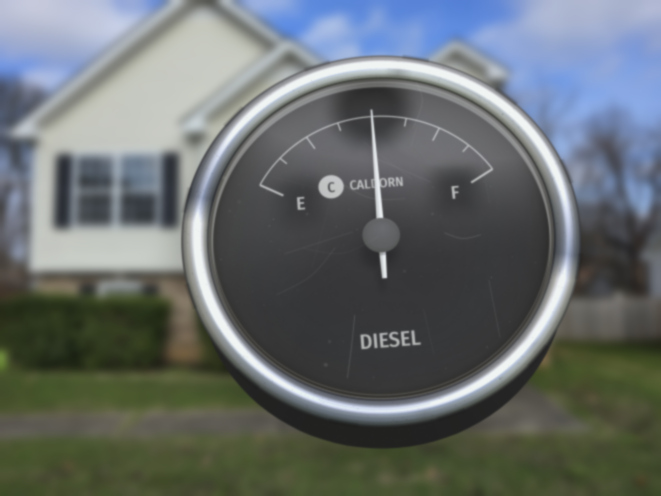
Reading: value=0.5
